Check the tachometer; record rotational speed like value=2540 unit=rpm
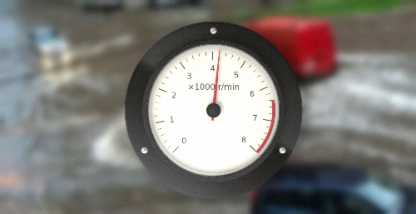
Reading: value=4200 unit=rpm
